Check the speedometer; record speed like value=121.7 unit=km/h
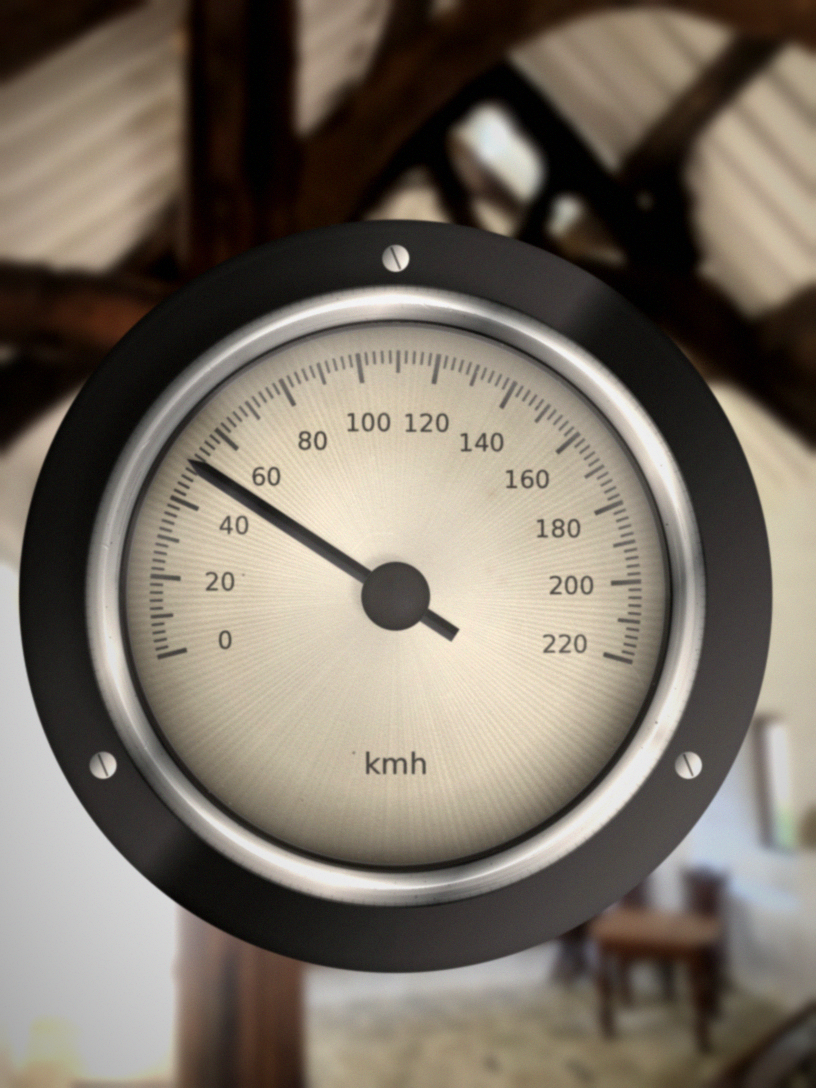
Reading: value=50 unit=km/h
